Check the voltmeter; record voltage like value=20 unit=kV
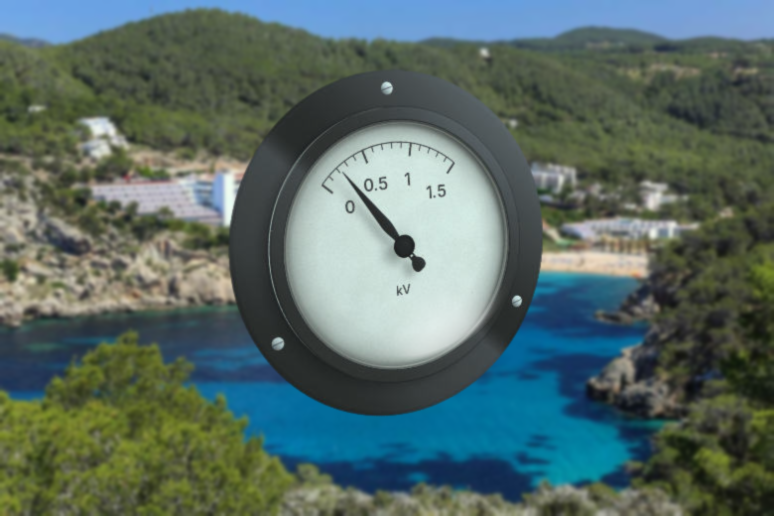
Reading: value=0.2 unit=kV
